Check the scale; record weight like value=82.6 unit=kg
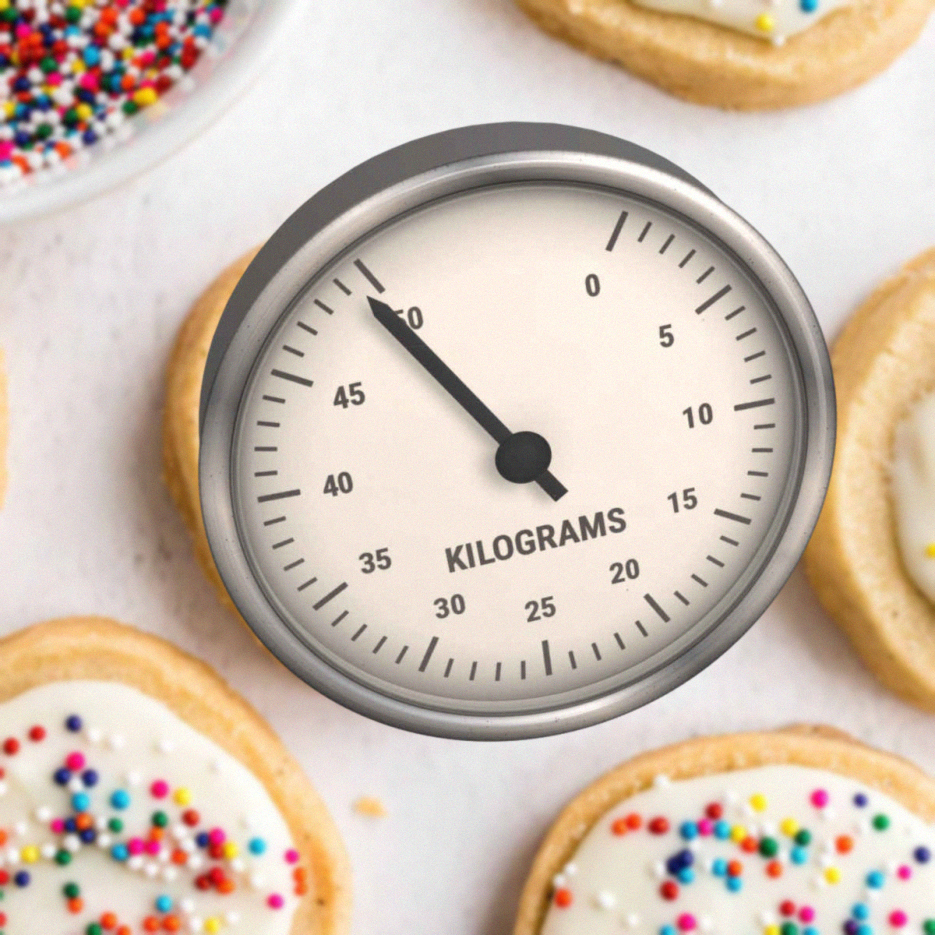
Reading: value=49.5 unit=kg
